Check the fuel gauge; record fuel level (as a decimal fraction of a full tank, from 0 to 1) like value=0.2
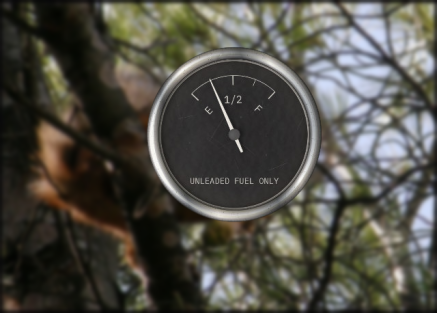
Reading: value=0.25
